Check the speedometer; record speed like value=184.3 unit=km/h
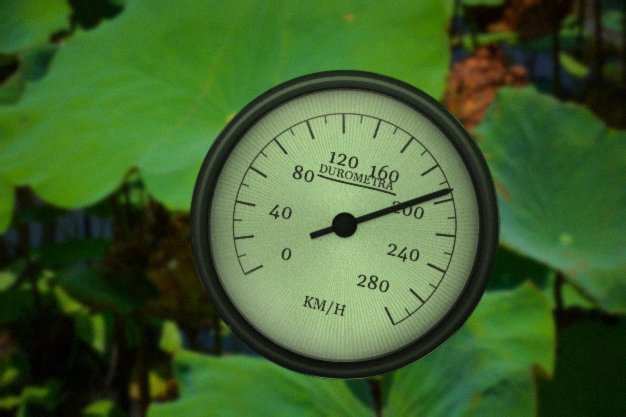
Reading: value=195 unit=km/h
